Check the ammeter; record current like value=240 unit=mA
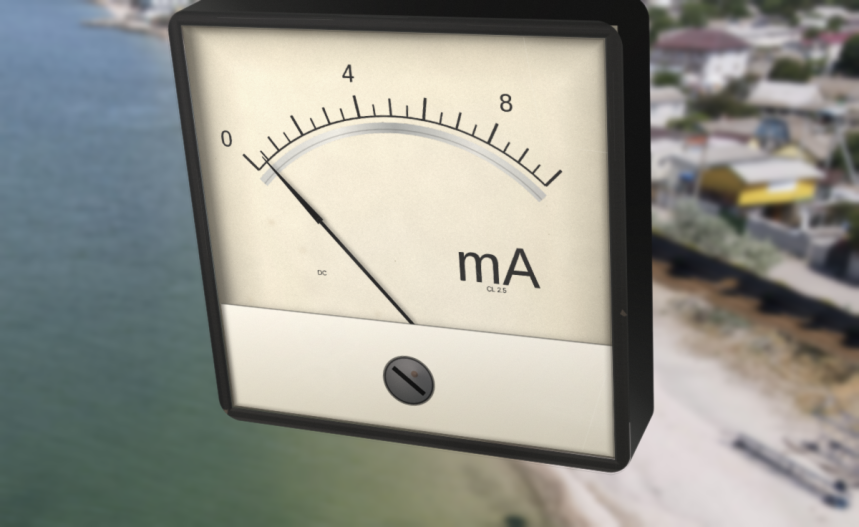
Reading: value=0.5 unit=mA
